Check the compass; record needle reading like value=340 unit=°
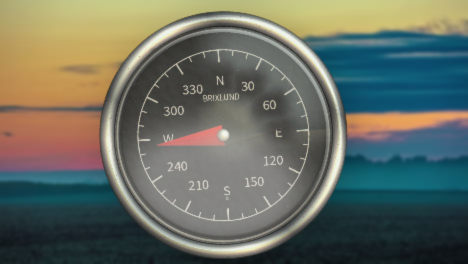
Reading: value=265 unit=°
